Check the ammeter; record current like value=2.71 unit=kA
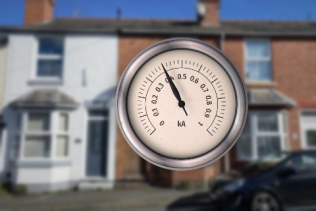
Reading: value=0.4 unit=kA
